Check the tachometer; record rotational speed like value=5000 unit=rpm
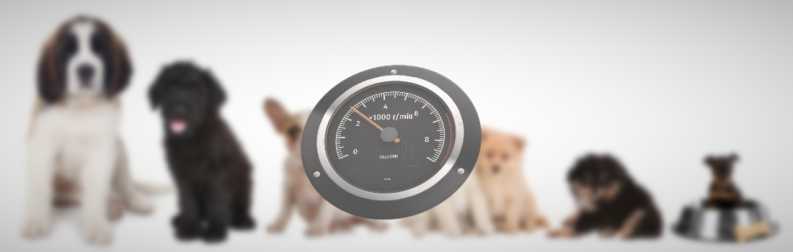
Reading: value=2500 unit=rpm
